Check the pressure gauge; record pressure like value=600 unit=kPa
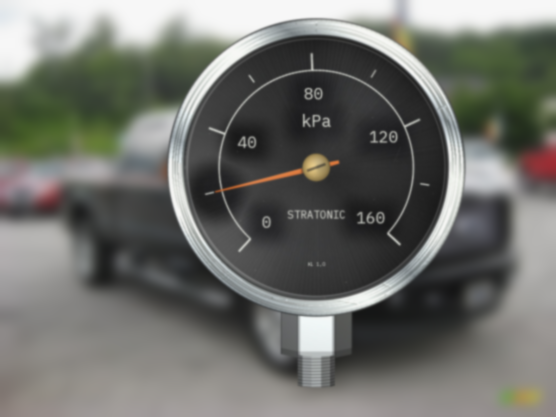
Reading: value=20 unit=kPa
